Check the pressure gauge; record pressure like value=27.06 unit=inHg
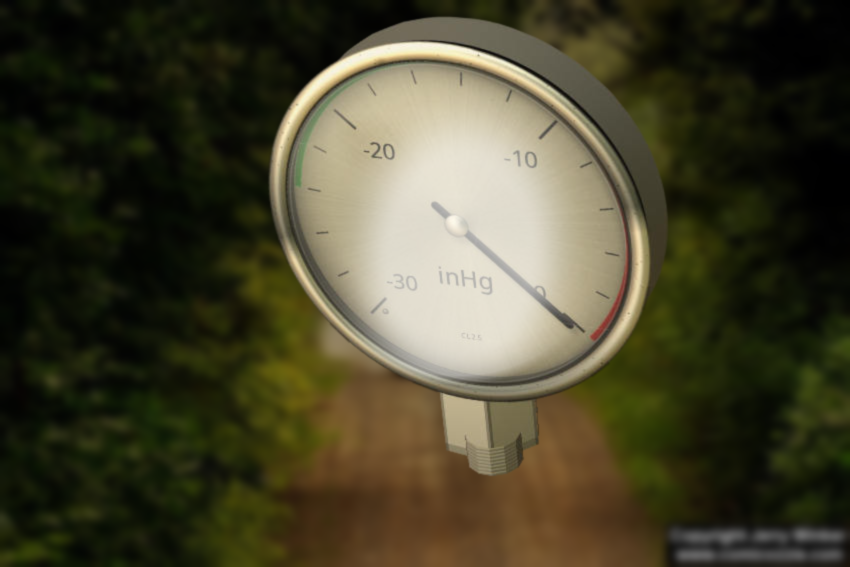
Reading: value=0 unit=inHg
